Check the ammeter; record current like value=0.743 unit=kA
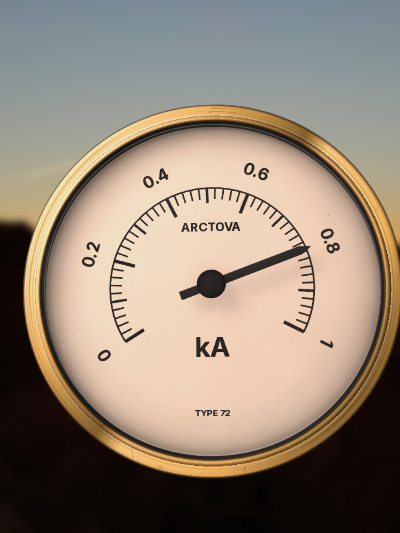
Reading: value=0.8 unit=kA
